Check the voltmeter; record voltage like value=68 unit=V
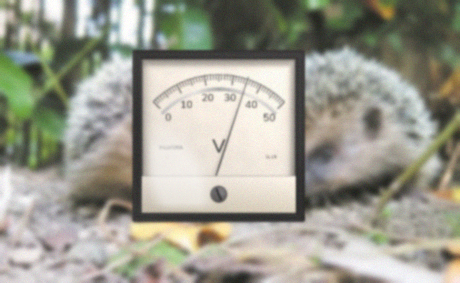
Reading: value=35 unit=V
